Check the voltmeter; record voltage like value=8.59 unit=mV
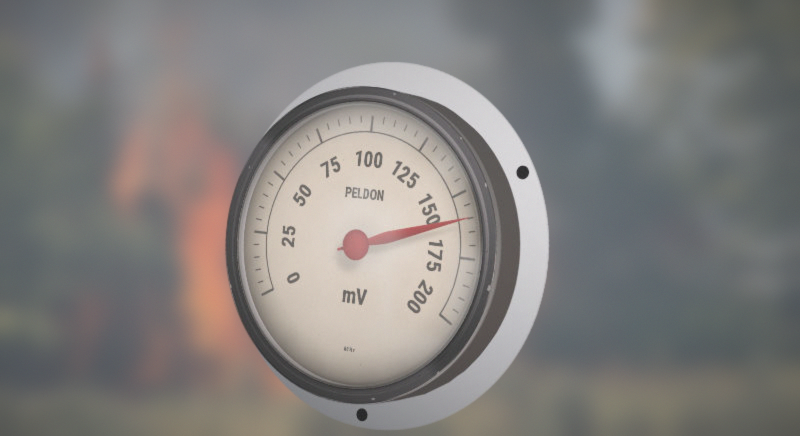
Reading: value=160 unit=mV
